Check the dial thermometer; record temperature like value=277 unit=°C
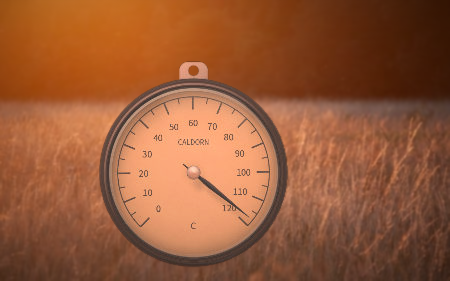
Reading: value=117.5 unit=°C
